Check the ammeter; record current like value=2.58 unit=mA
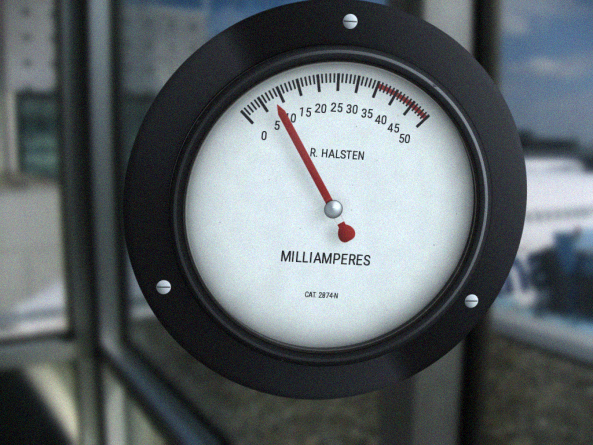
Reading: value=8 unit=mA
